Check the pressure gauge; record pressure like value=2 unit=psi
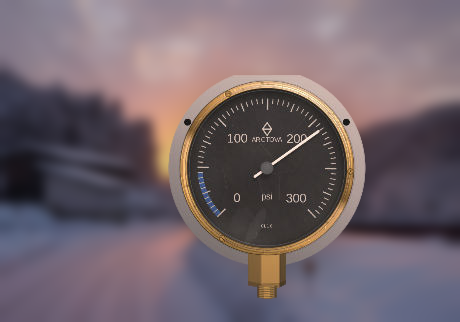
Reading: value=210 unit=psi
